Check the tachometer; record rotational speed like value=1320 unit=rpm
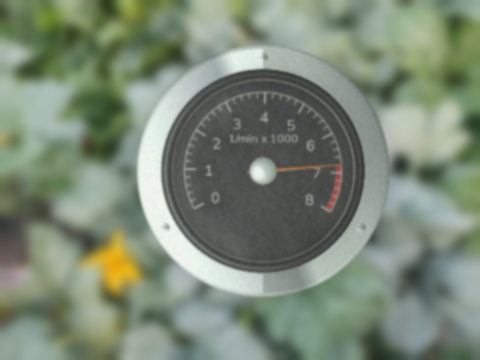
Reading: value=6800 unit=rpm
